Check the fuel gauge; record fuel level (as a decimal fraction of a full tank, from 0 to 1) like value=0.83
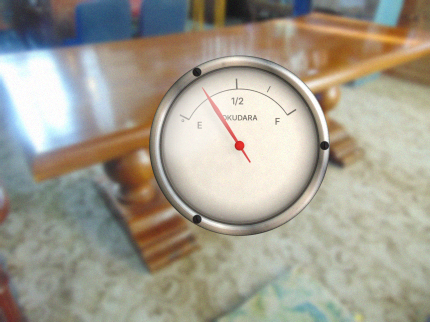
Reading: value=0.25
